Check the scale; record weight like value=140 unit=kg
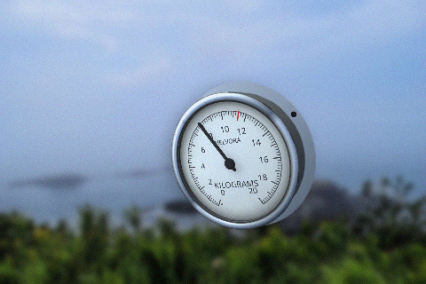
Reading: value=8 unit=kg
